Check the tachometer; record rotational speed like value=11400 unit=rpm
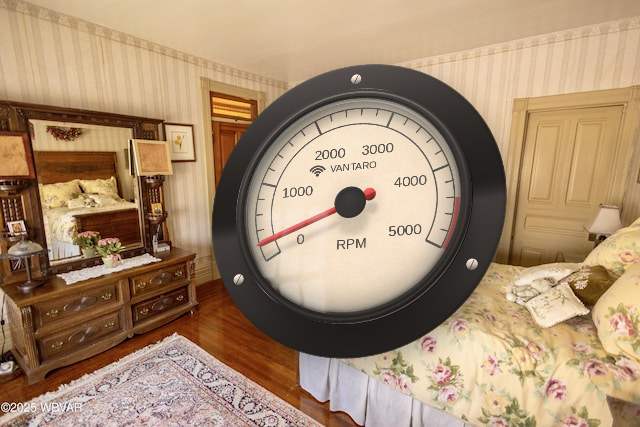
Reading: value=200 unit=rpm
